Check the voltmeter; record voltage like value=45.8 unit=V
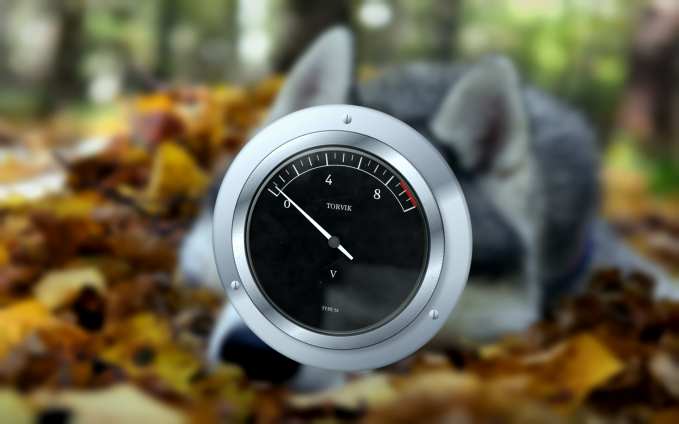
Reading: value=0.5 unit=V
